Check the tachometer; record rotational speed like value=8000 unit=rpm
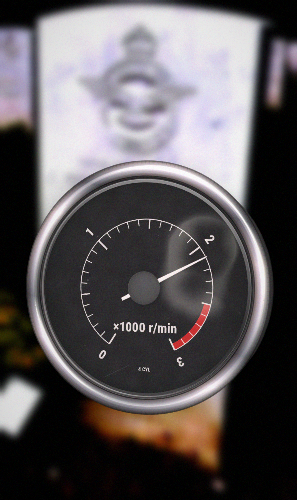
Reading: value=2100 unit=rpm
